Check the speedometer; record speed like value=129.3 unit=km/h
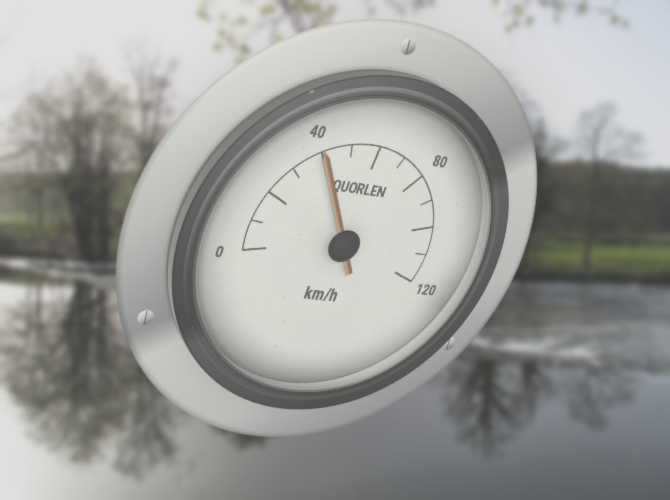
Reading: value=40 unit=km/h
